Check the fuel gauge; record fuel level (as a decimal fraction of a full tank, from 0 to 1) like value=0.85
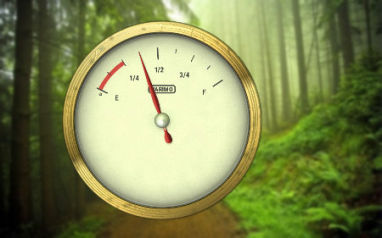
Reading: value=0.375
